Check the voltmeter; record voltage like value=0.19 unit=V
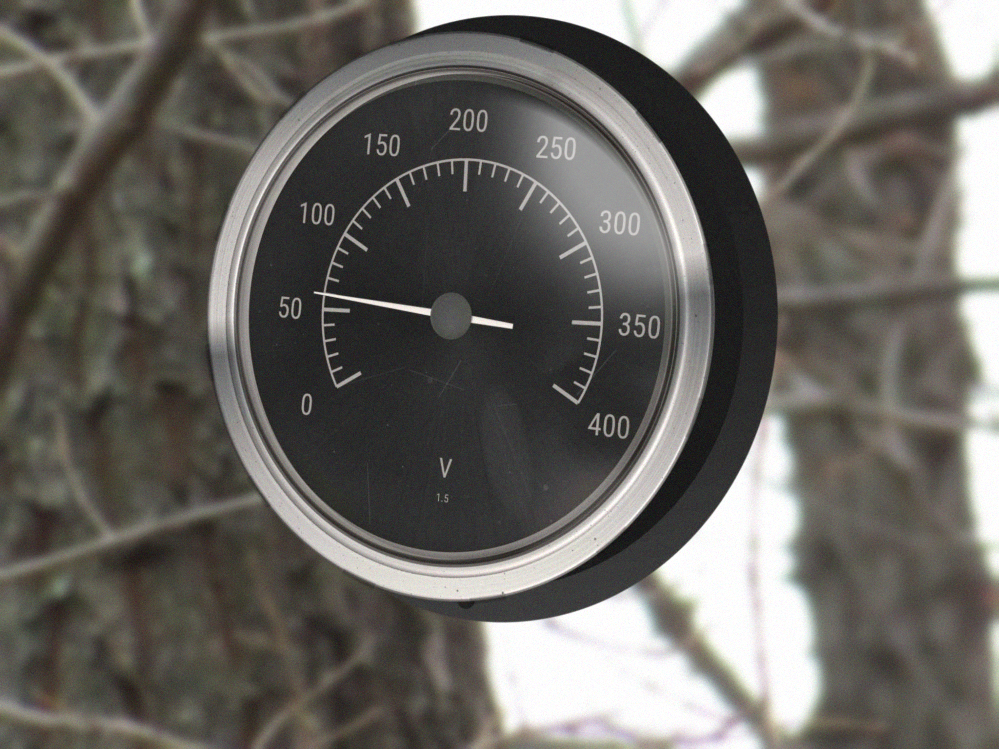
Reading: value=60 unit=V
